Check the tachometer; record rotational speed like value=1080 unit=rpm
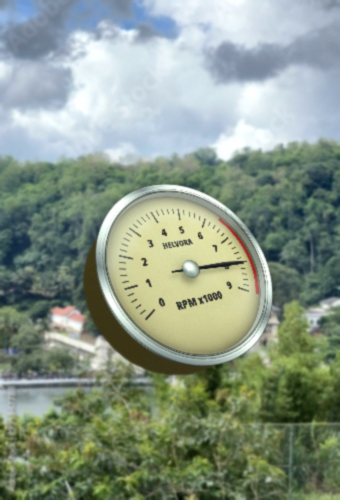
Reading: value=8000 unit=rpm
